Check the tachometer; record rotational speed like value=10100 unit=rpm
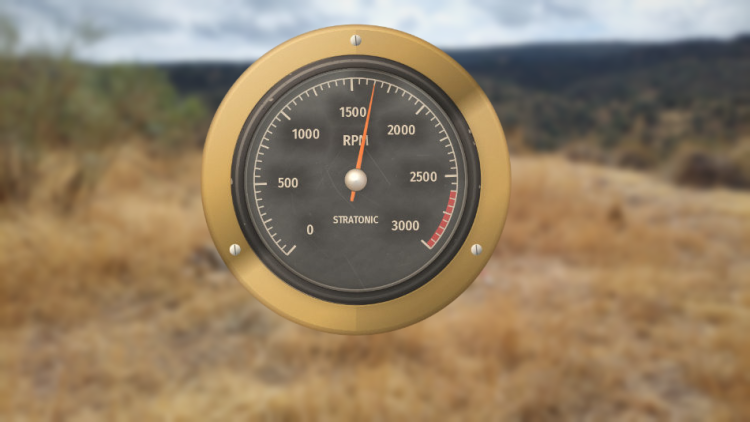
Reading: value=1650 unit=rpm
